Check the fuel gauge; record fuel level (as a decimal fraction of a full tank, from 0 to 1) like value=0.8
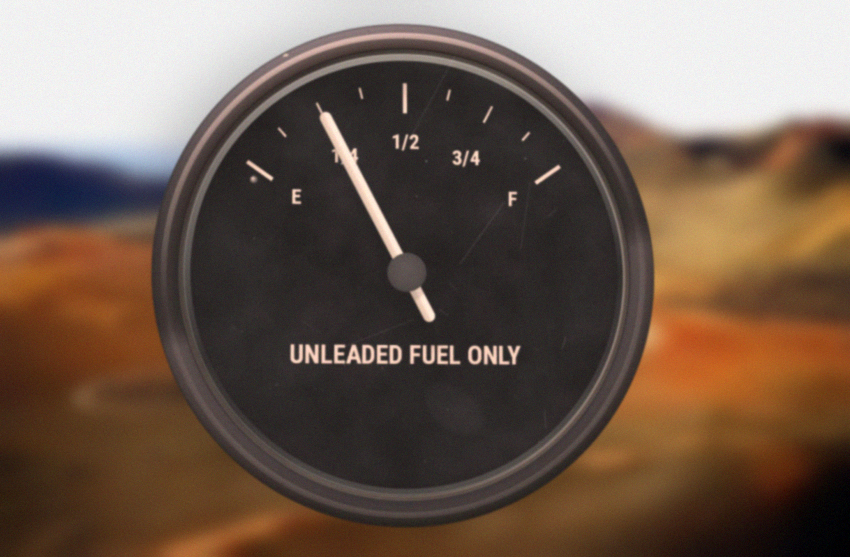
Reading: value=0.25
